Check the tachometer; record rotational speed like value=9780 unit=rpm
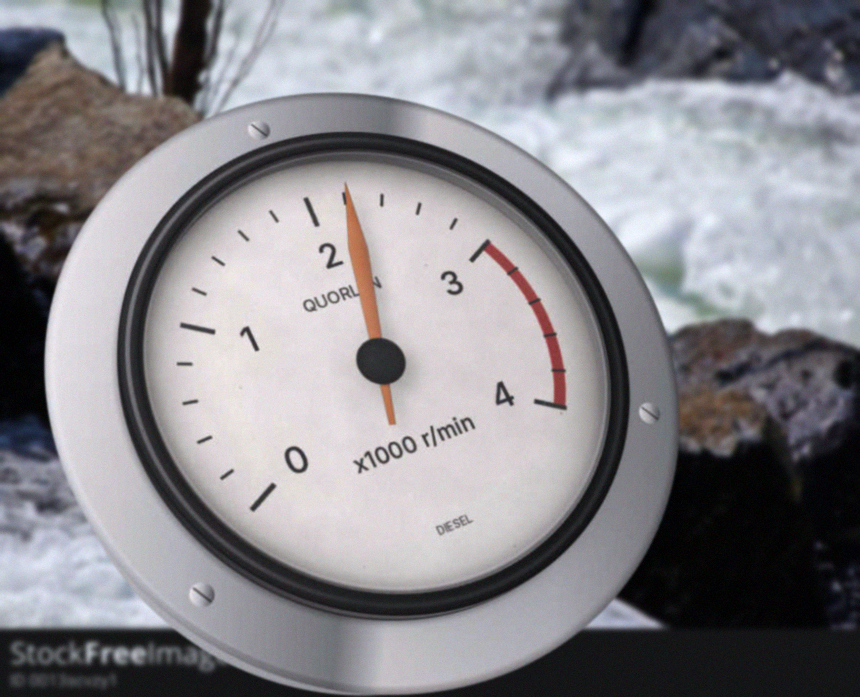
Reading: value=2200 unit=rpm
